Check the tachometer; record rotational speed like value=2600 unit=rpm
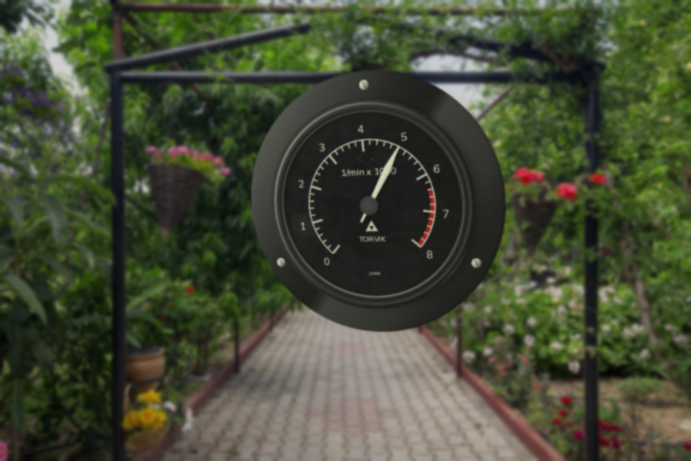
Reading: value=5000 unit=rpm
